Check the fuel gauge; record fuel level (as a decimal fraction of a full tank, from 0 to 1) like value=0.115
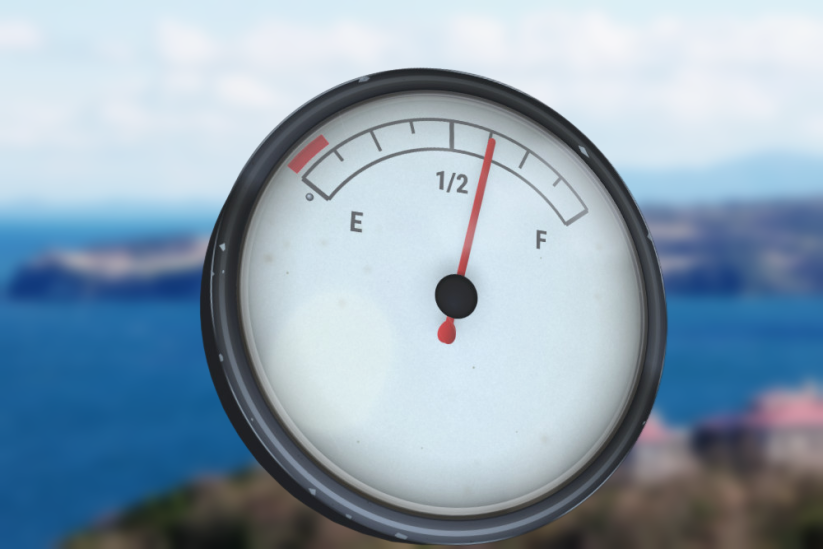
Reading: value=0.625
